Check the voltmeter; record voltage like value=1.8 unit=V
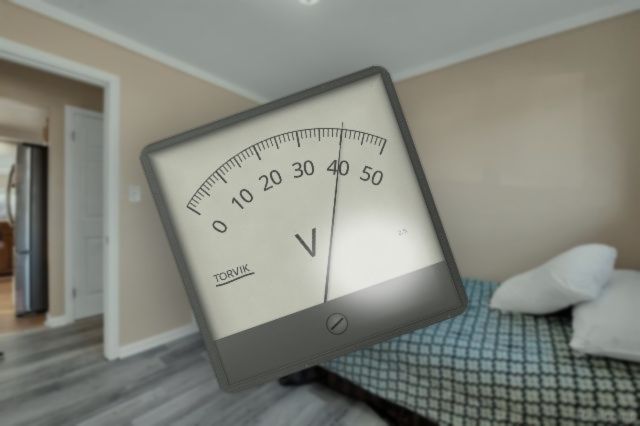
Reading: value=40 unit=V
